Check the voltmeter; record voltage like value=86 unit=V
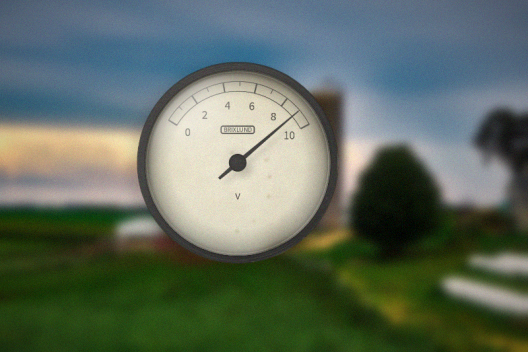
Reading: value=9 unit=V
